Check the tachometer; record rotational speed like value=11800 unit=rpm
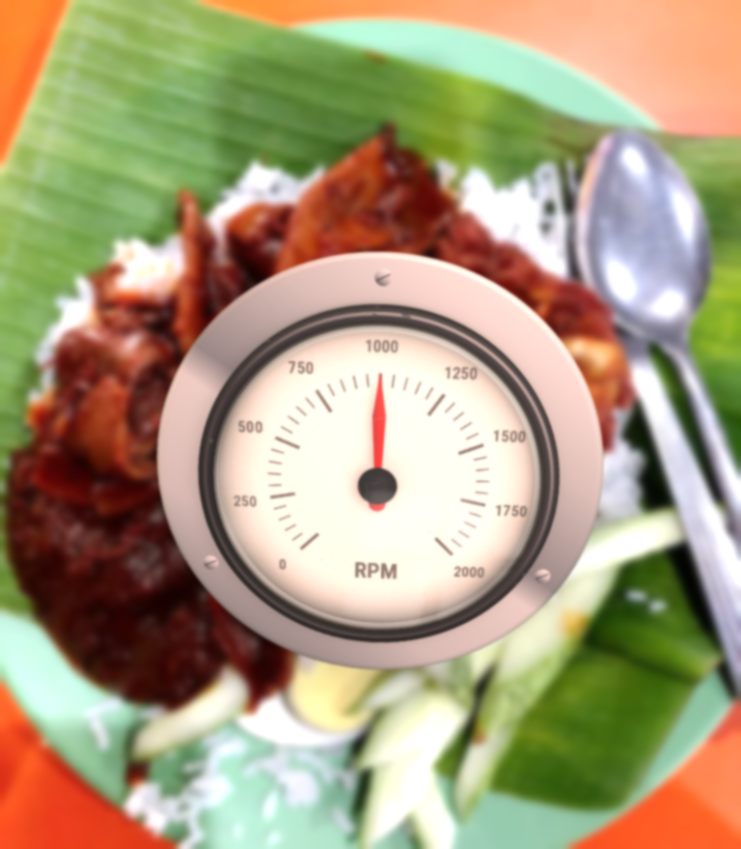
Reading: value=1000 unit=rpm
